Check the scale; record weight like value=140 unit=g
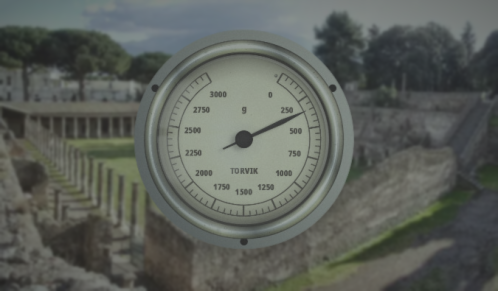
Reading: value=350 unit=g
